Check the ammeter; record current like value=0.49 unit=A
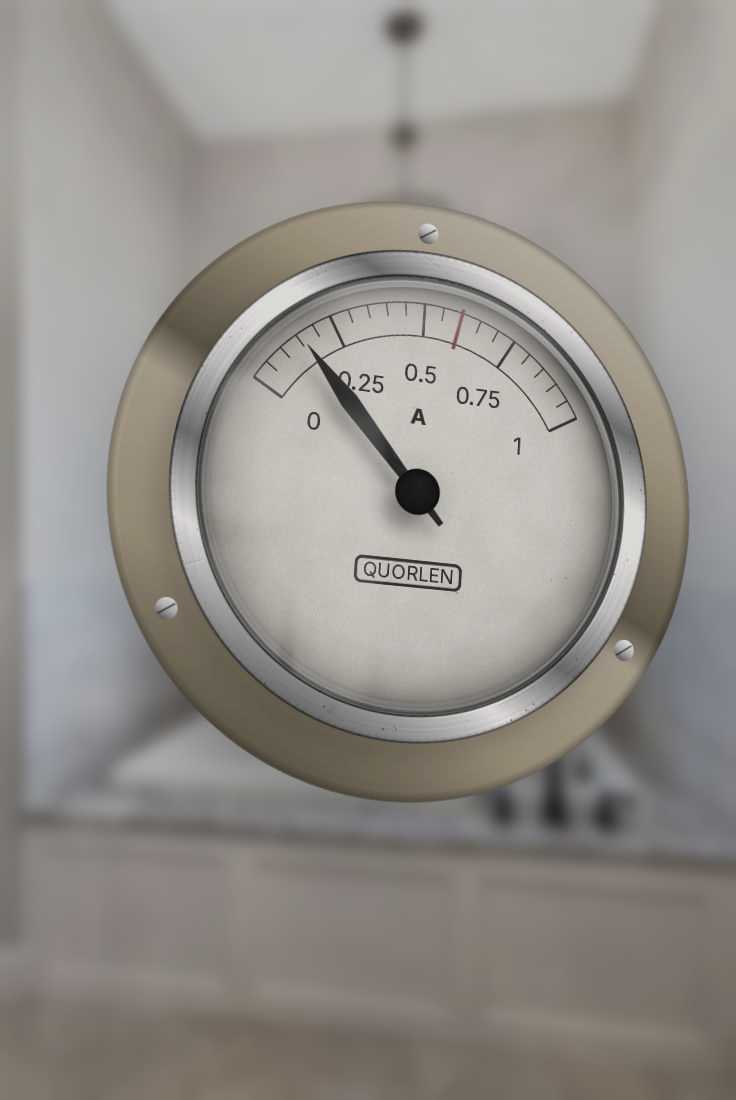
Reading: value=0.15 unit=A
